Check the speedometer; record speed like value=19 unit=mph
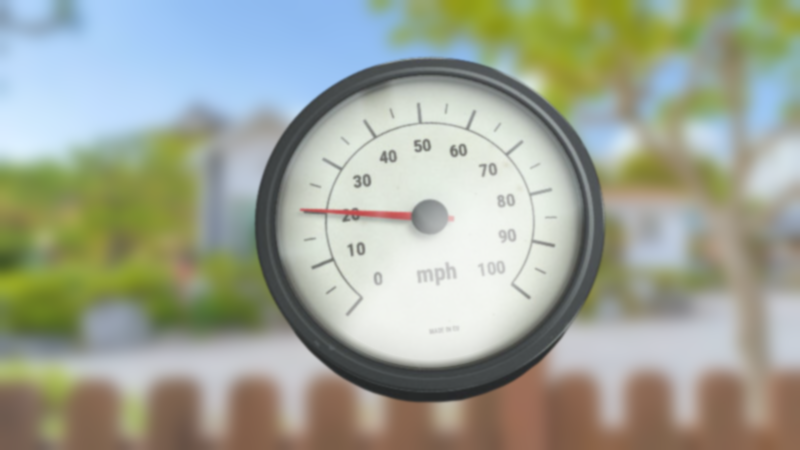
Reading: value=20 unit=mph
